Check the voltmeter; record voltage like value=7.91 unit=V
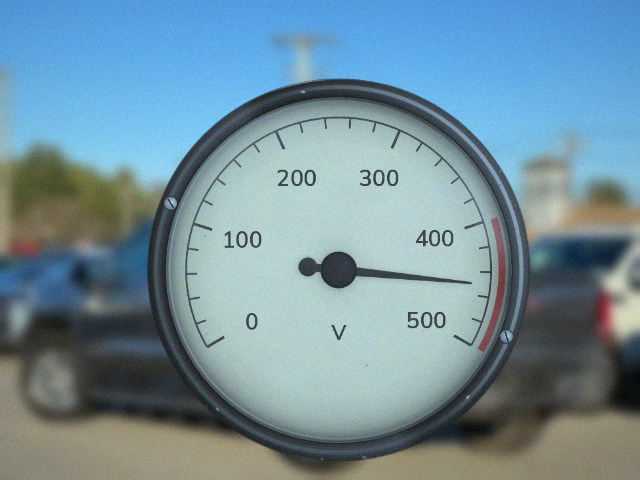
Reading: value=450 unit=V
